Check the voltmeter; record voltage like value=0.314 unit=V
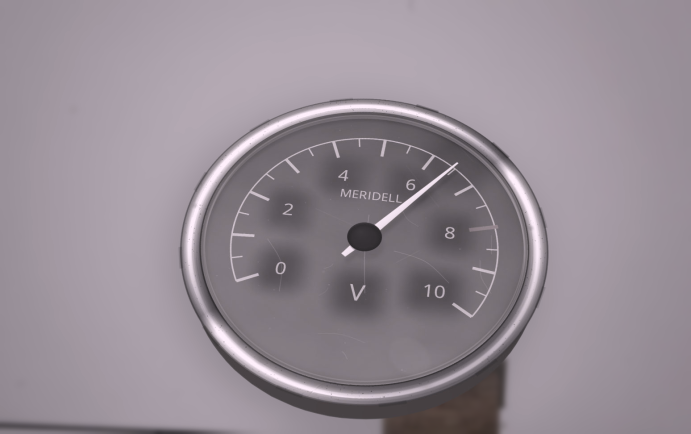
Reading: value=6.5 unit=V
